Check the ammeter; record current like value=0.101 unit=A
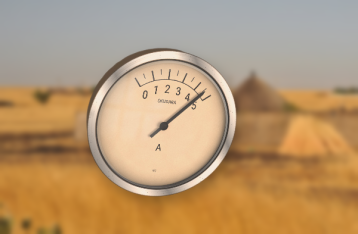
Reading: value=4.5 unit=A
